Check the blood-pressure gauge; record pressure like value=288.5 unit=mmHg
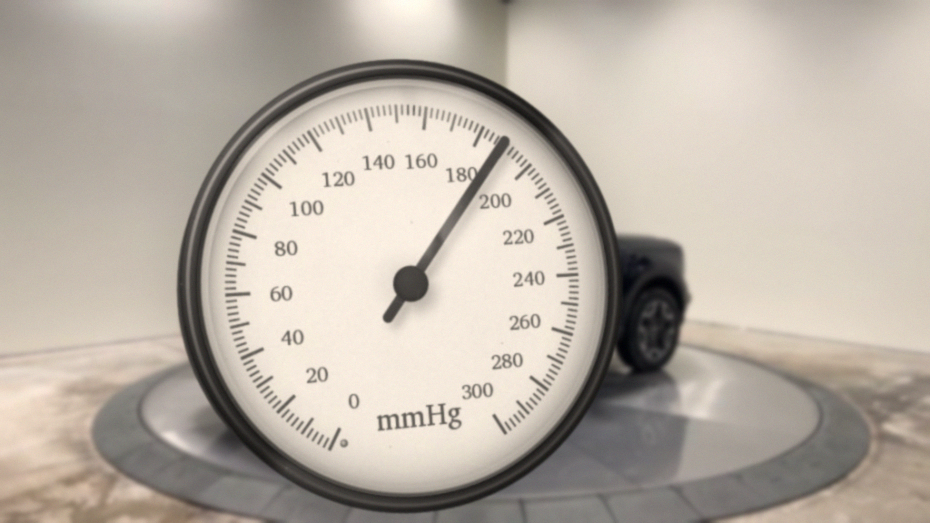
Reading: value=188 unit=mmHg
